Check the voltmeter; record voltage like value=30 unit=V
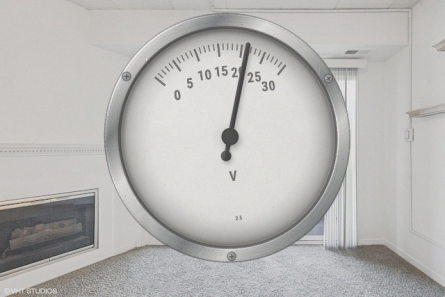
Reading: value=21 unit=V
